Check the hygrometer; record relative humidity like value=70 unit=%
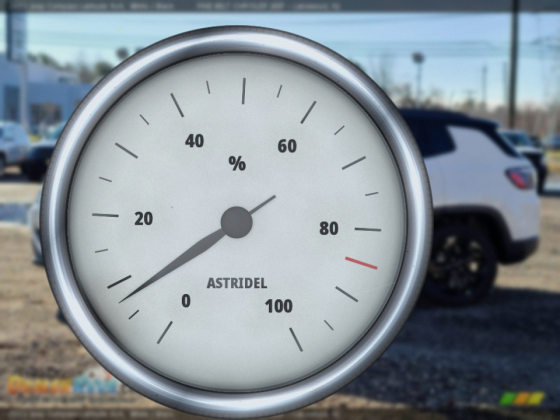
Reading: value=7.5 unit=%
